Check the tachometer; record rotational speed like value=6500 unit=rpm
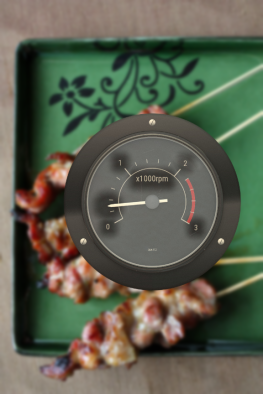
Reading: value=300 unit=rpm
